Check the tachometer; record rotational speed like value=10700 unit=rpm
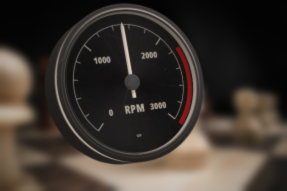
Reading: value=1500 unit=rpm
